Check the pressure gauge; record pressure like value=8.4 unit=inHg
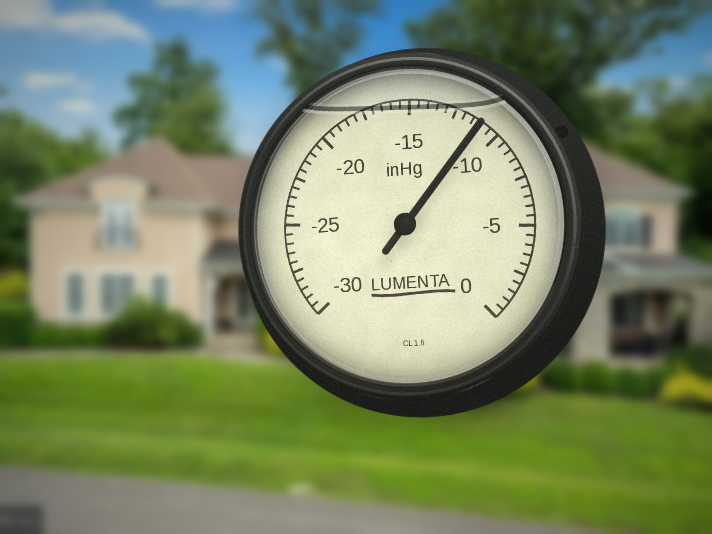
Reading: value=-11 unit=inHg
